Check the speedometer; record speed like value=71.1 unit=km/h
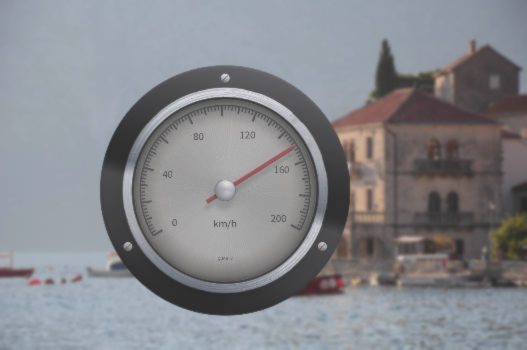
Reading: value=150 unit=km/h
